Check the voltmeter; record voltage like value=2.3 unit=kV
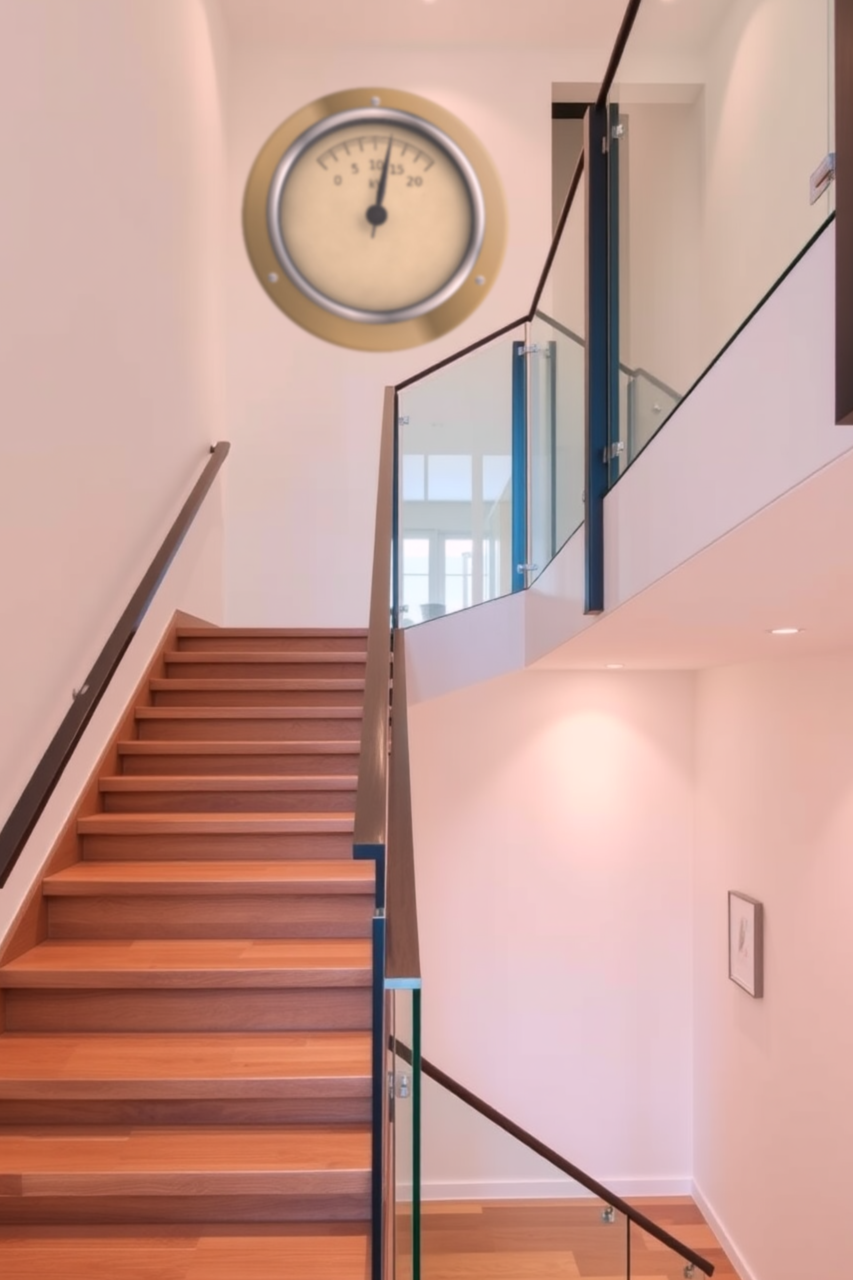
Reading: value=12.5 unit=kV
